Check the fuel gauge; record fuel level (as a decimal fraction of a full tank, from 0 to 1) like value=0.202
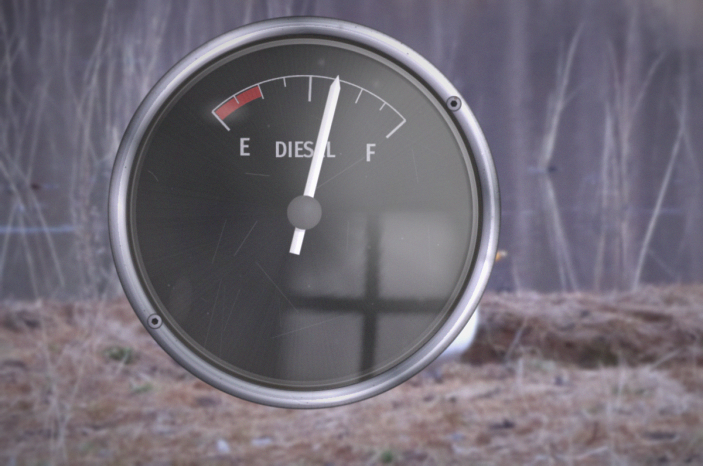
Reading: value=0.625
